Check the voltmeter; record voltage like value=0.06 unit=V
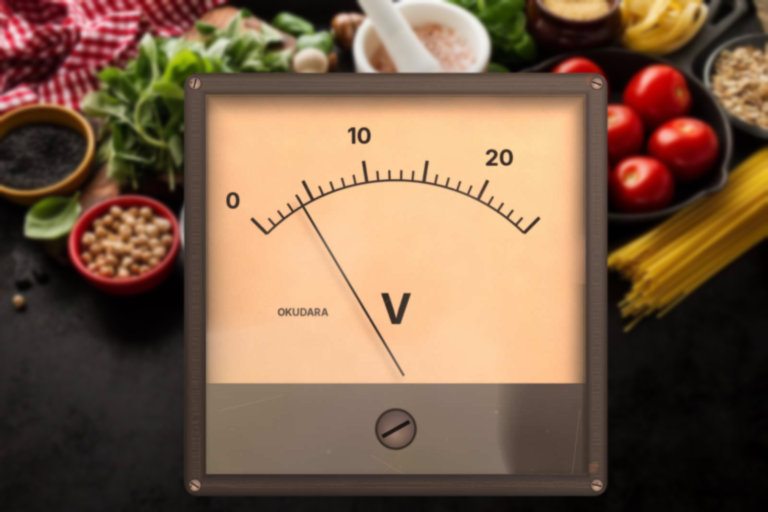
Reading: value=4 unit=V
